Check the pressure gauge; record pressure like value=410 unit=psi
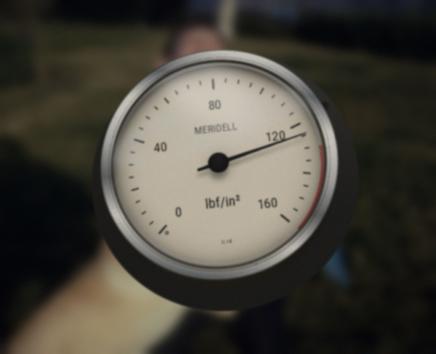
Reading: value=125 unit=psi
